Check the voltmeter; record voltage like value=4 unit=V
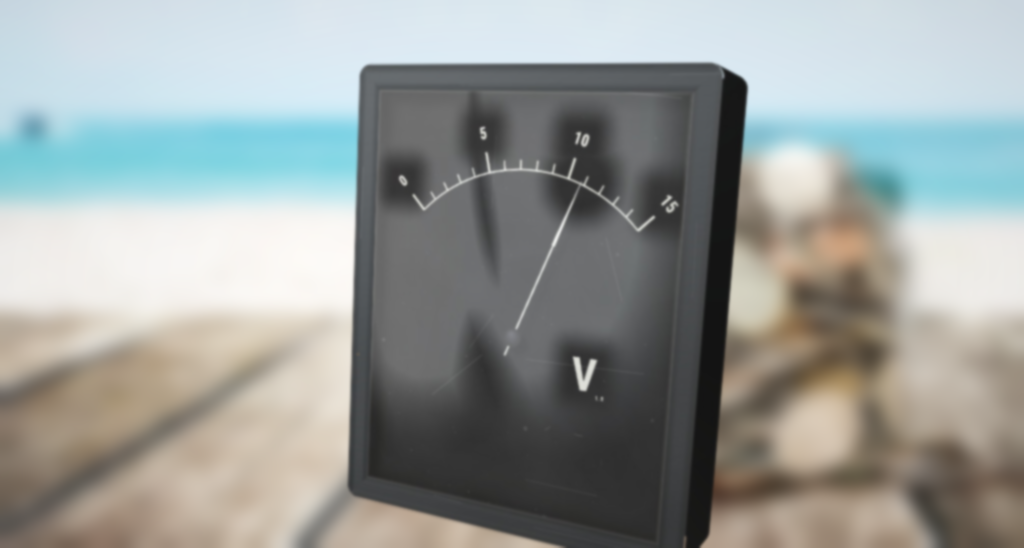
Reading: value=11 unit=V
